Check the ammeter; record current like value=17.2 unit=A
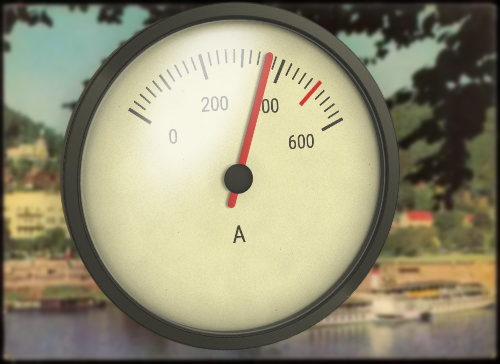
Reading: value=360 unit=A
